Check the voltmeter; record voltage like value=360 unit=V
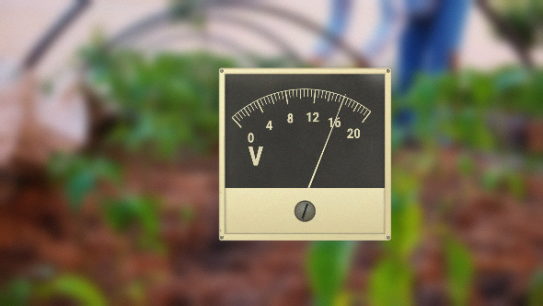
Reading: value=16 unit=V
